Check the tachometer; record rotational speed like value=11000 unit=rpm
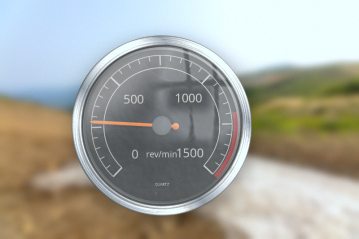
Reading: value=275 unit=rpm
